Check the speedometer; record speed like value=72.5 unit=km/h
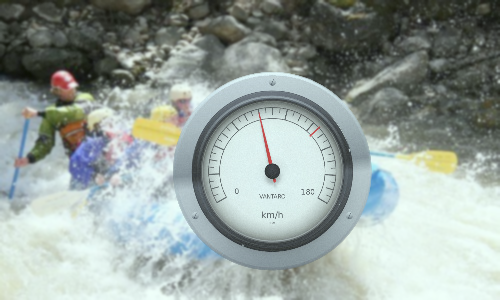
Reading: value=80 unit=km/h
